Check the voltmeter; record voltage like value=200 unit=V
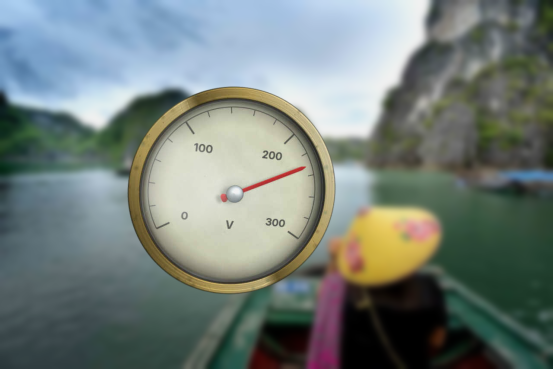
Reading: value=230 unit=V
